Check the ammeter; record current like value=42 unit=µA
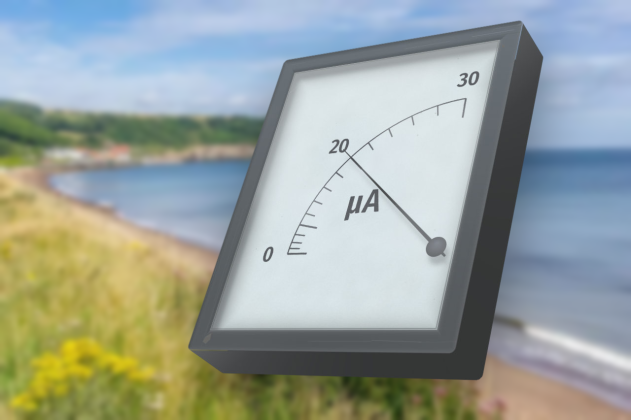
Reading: value=20 unit=µA
